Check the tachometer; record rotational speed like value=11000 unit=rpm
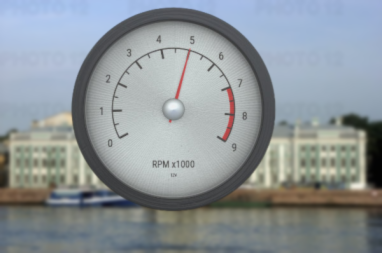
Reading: value=5000 unit=rpm
